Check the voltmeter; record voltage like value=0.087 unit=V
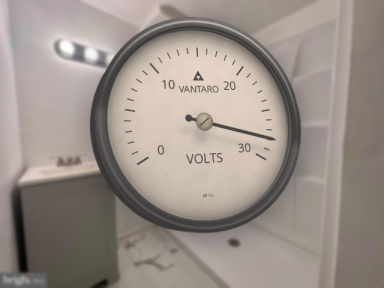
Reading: value=28 unit=V
